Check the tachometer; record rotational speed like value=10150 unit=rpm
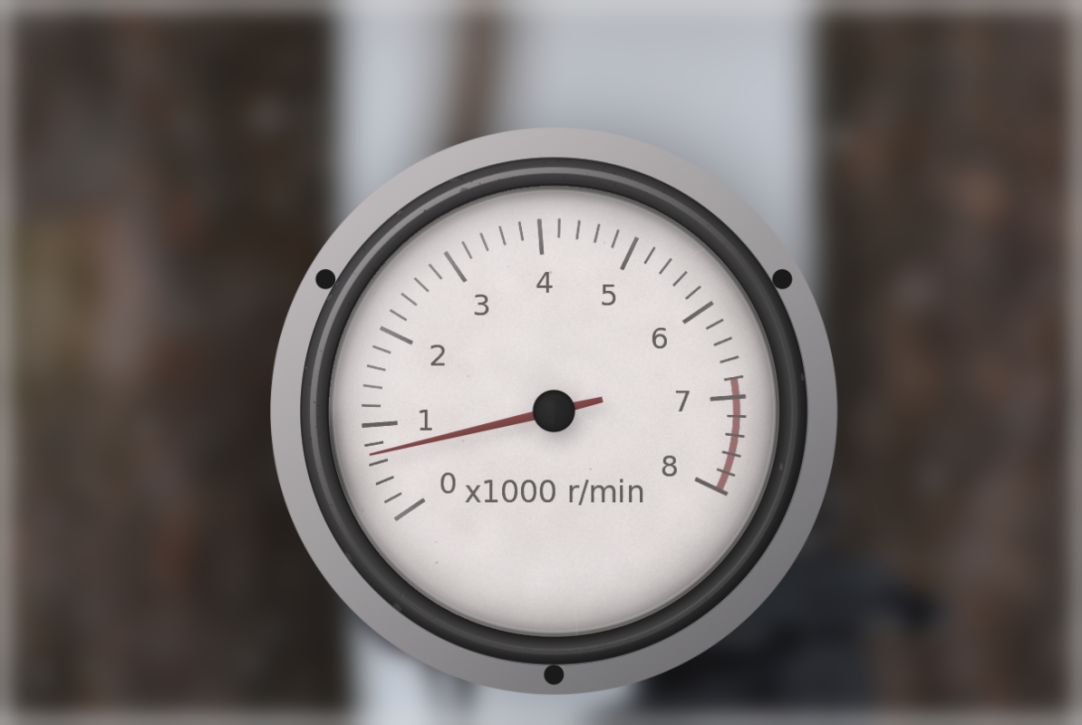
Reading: value=700 unit=rpm
